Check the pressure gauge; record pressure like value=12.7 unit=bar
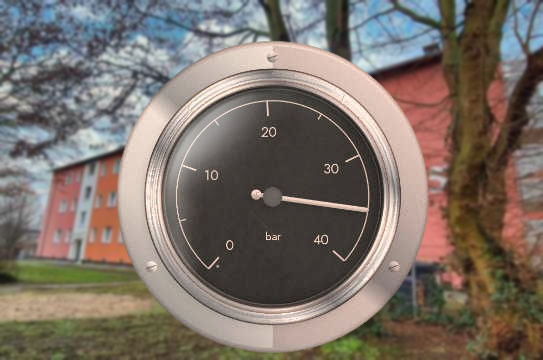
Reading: value=35 unit=bar
